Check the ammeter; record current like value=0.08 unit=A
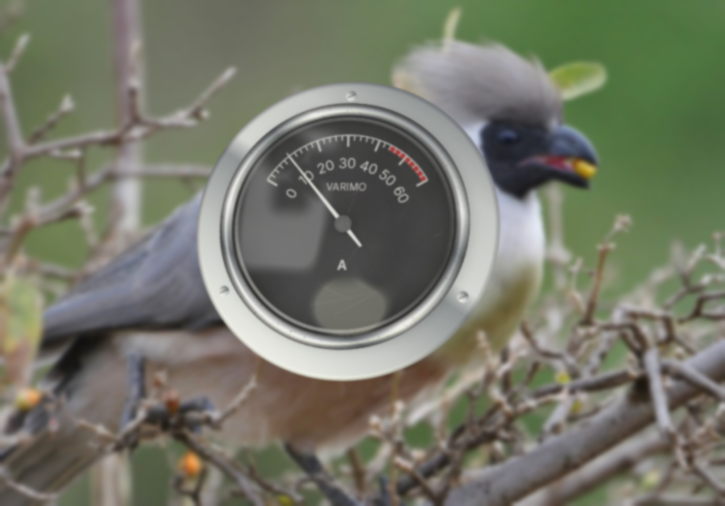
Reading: value=10 unit=A
